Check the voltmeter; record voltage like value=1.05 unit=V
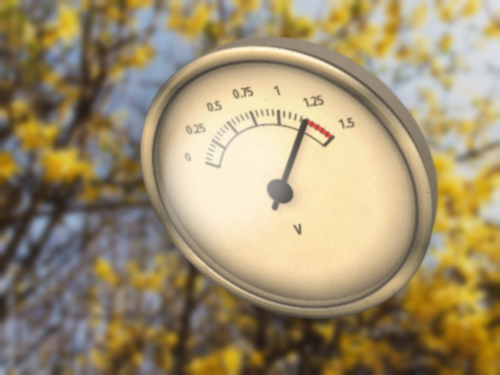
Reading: value=1.25 unit=V
